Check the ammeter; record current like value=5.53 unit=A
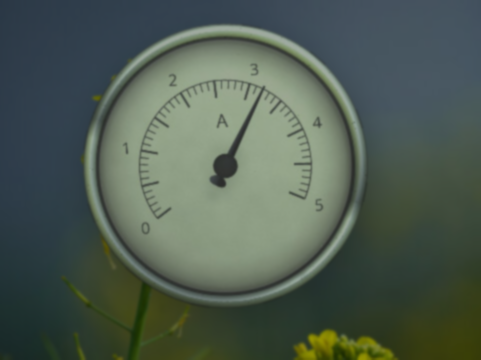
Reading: value=3.2 unit=A
